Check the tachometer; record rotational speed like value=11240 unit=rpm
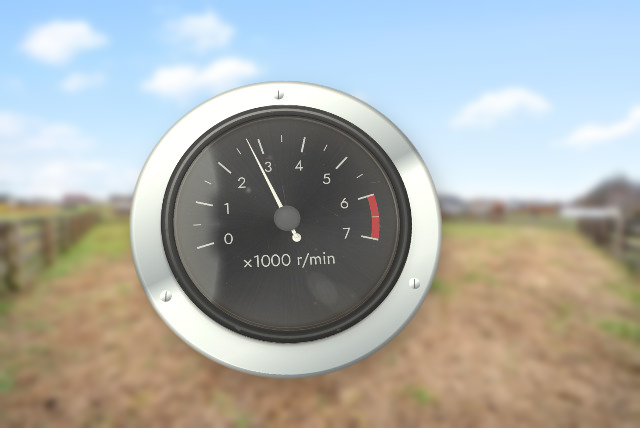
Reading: value=2750 unit=rpm
